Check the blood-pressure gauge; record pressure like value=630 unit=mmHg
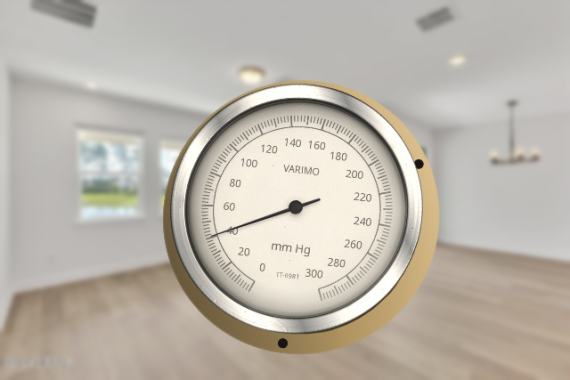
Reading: value=40 unit=mmHg
